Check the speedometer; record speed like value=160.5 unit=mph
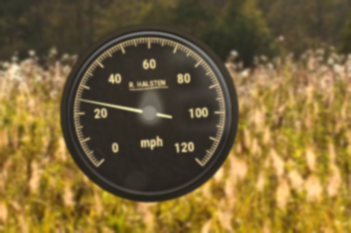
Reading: value=25 unit=mph
